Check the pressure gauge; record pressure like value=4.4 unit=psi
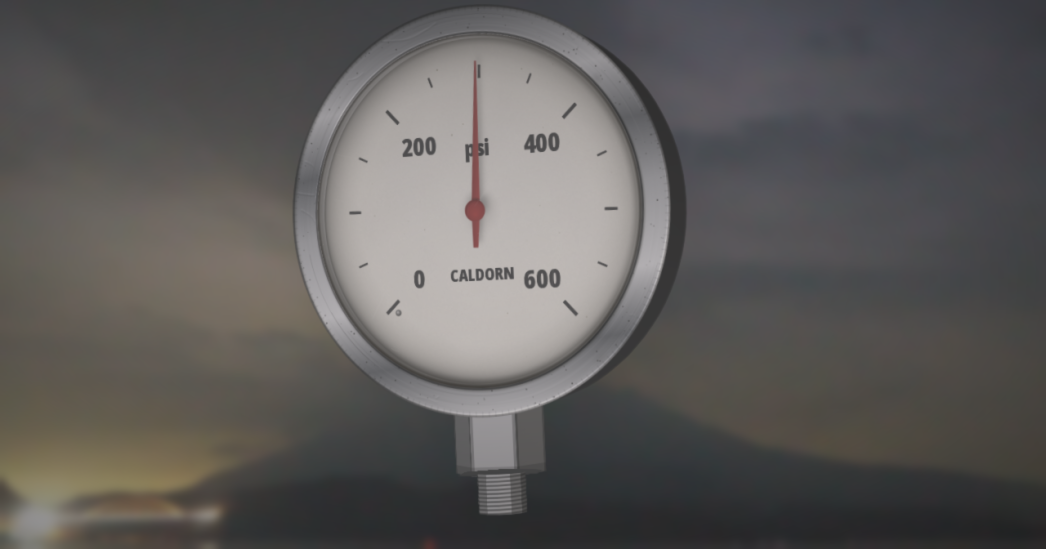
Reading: value=300 unit=psi
